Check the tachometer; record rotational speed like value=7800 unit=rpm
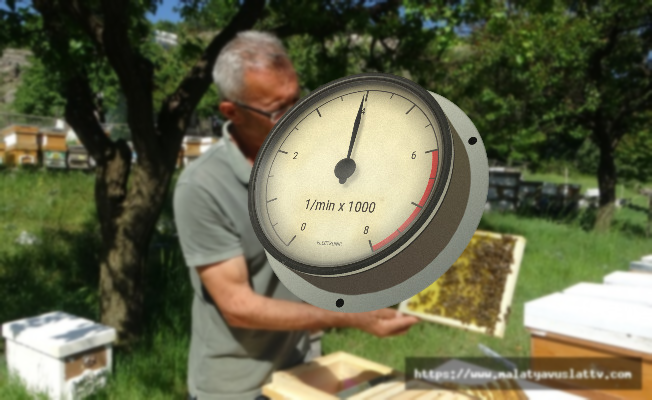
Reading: value=4000 unit=rpm
